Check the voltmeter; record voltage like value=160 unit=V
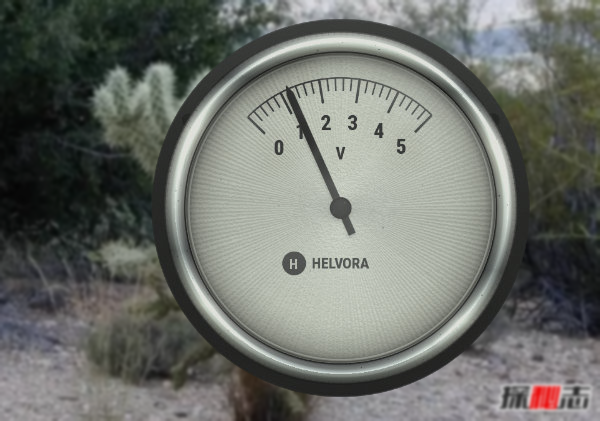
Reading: value=1.2 unit=V
